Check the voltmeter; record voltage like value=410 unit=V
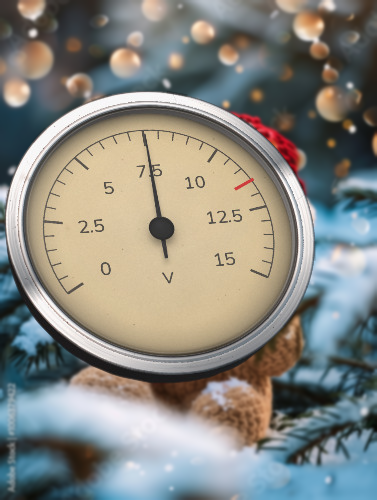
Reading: value=7.5 unit=V
